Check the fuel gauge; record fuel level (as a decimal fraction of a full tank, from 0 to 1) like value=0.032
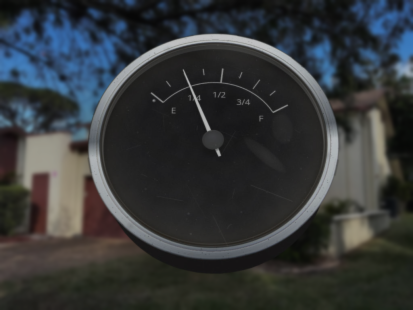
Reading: value=0.25
